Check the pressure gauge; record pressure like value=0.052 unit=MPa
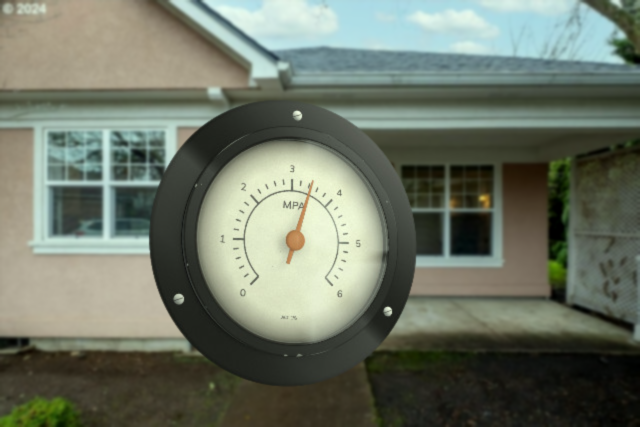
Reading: value=3.4 unit=MPa
